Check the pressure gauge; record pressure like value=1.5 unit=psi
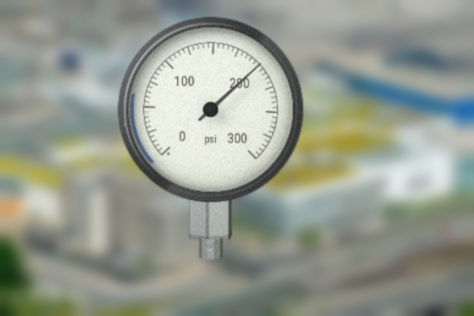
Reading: value=200 unit=psi
